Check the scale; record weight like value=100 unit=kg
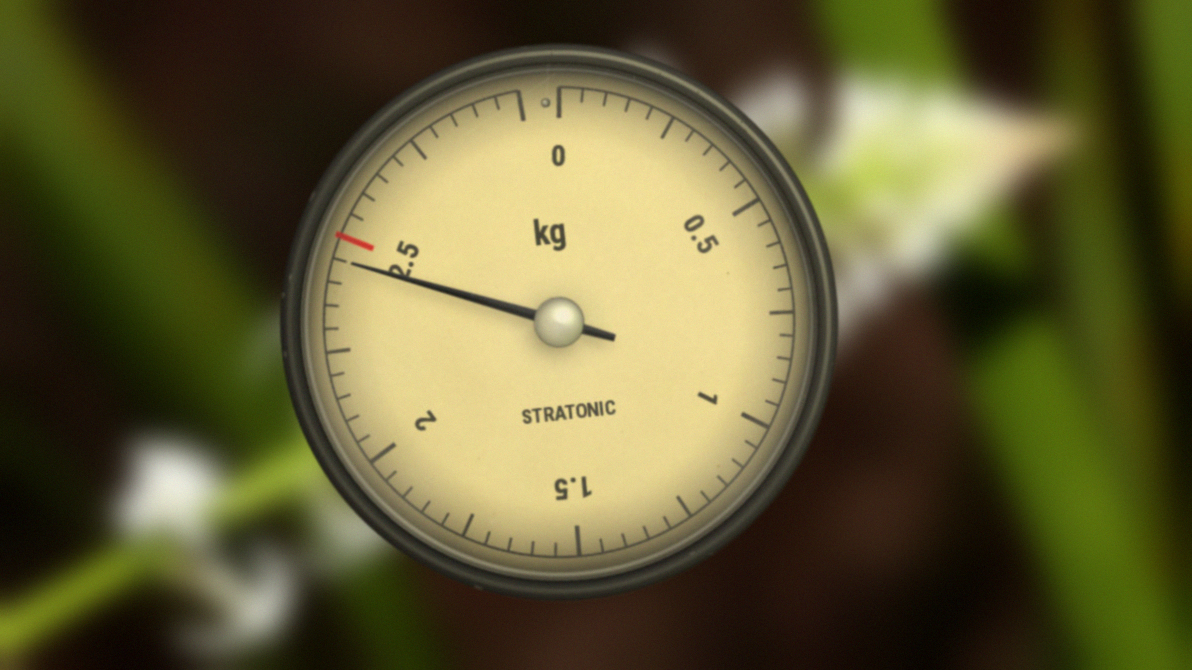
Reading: value=2.45 unit=kg
